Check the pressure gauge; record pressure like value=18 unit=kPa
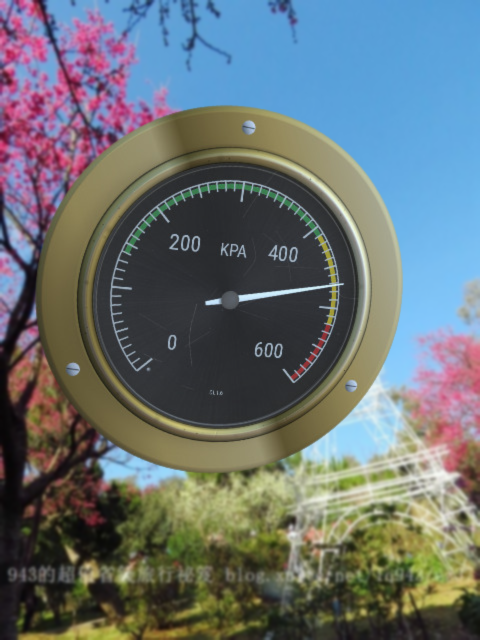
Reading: value=470 unit=kPa
